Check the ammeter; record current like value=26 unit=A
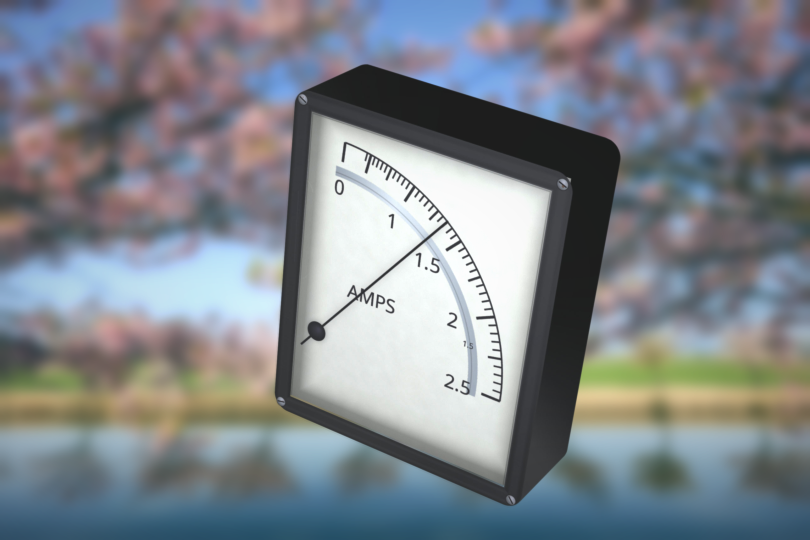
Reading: value=1.35 unit=A
